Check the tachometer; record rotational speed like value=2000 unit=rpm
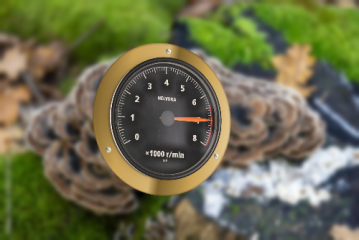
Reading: value=7000 unit=rpm
